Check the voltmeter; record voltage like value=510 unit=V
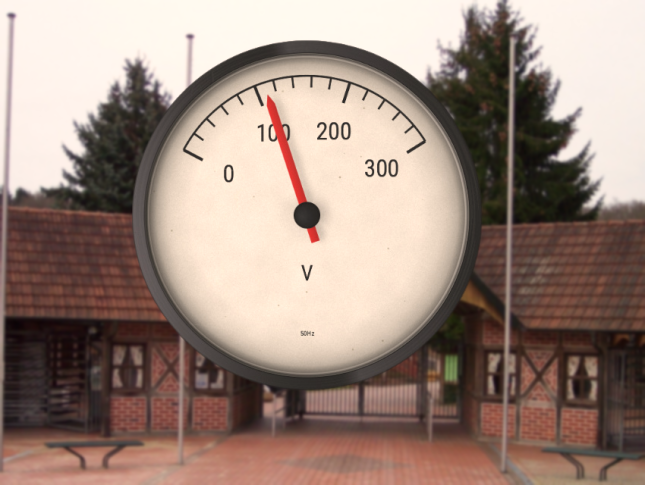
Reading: value=110 unit=V
